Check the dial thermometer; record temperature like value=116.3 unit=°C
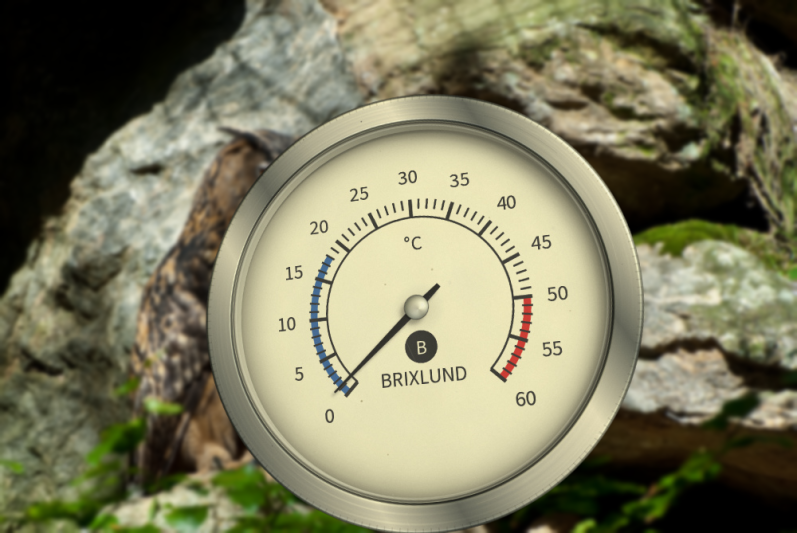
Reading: value=1 unit=°C
